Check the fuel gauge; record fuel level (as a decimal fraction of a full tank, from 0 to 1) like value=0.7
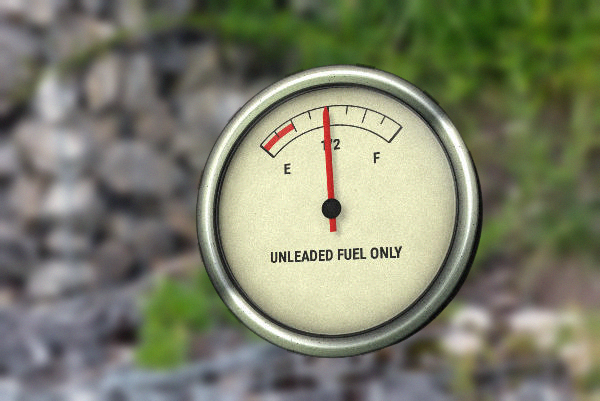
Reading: value=0.5
